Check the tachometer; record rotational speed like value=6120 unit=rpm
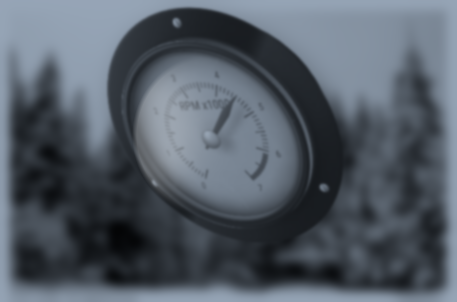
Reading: value=4500 unit=rpm
